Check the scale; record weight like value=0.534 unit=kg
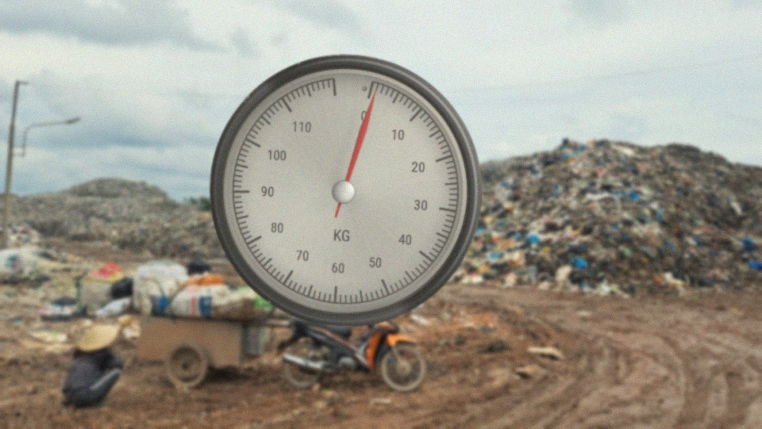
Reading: value=1 unit=kg
